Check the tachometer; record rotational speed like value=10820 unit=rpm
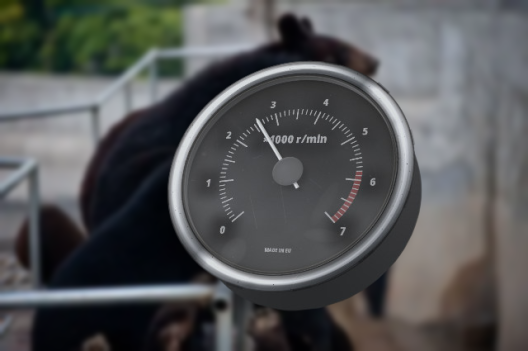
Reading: value=2600 unit=rpm
